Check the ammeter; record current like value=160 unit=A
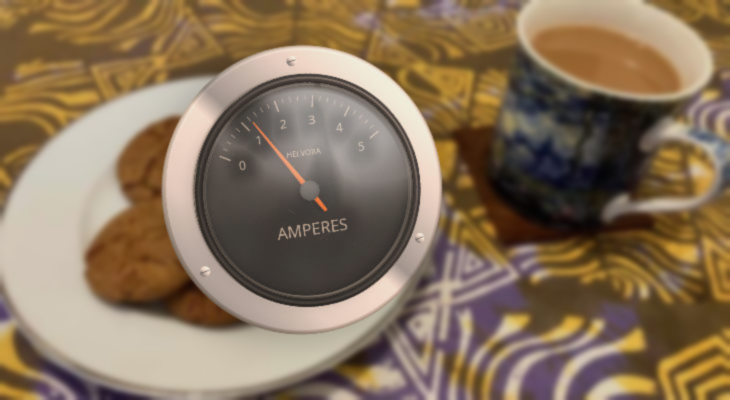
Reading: value=1.2 unit=A
